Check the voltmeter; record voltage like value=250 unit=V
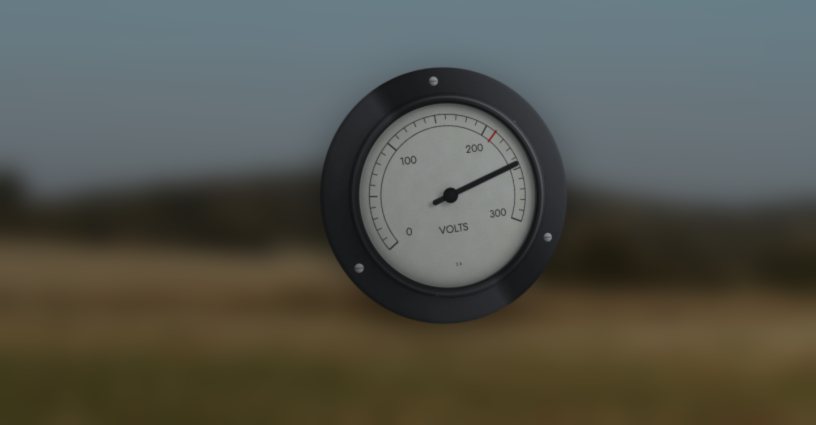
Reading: value=245 unit=V
